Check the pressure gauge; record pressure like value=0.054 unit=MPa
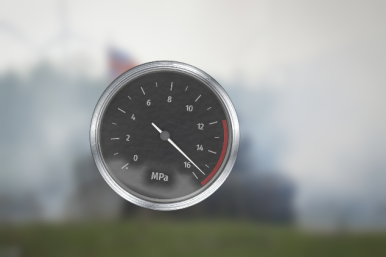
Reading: value=15.5 unit=MPa
